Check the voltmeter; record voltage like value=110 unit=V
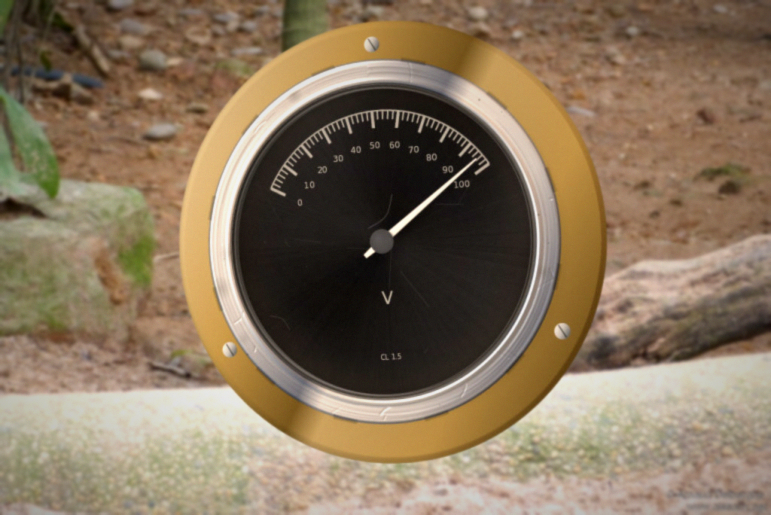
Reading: value=96 unit=V
